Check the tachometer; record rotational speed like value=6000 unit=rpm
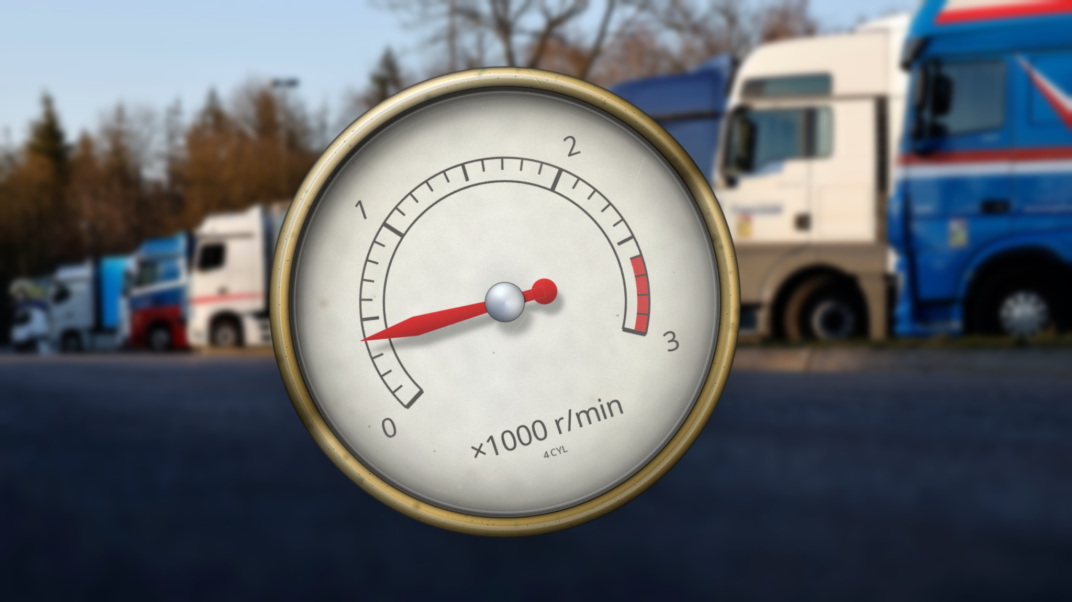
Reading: value=400 unit=rpm
